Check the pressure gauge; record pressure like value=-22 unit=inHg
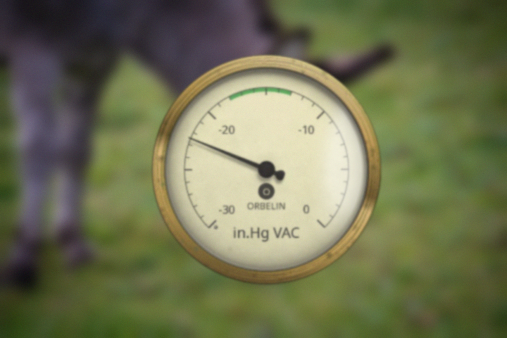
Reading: value=-22.5 unit=inHg
